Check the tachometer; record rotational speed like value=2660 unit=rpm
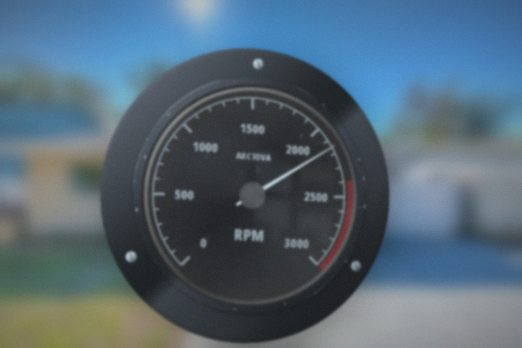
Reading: value=2150 unit=rpm
